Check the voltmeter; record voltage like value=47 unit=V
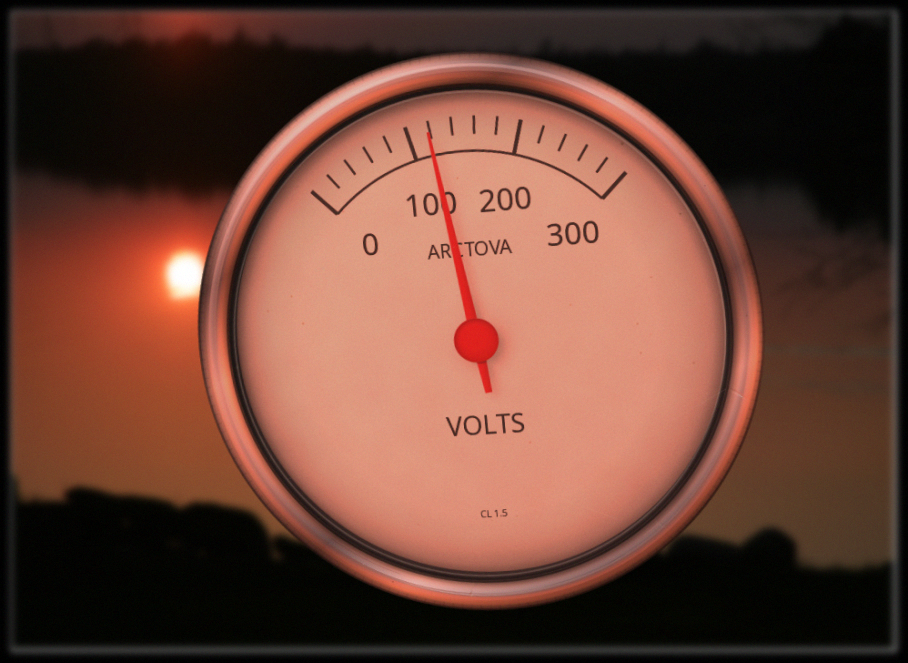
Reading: value=120 unit=V
